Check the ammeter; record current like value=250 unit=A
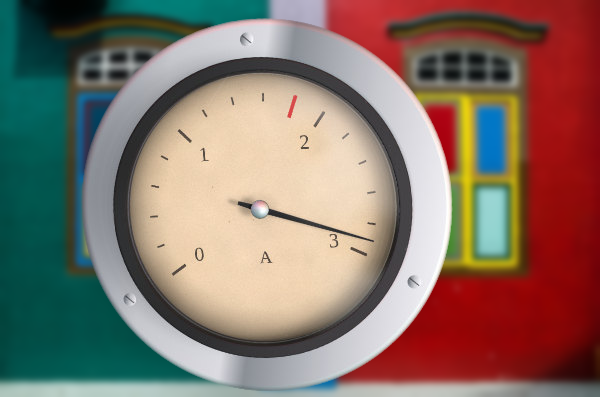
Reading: value=2.9 unit=A
